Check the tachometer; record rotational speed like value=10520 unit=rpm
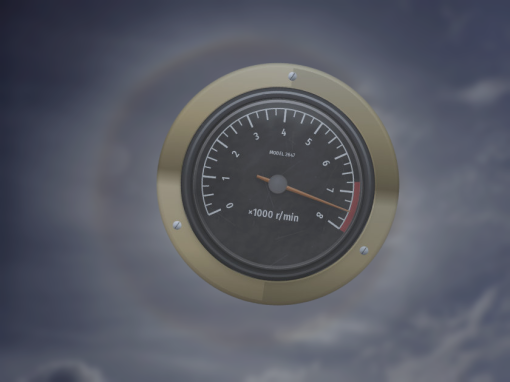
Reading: value=7500 unit=rpm
